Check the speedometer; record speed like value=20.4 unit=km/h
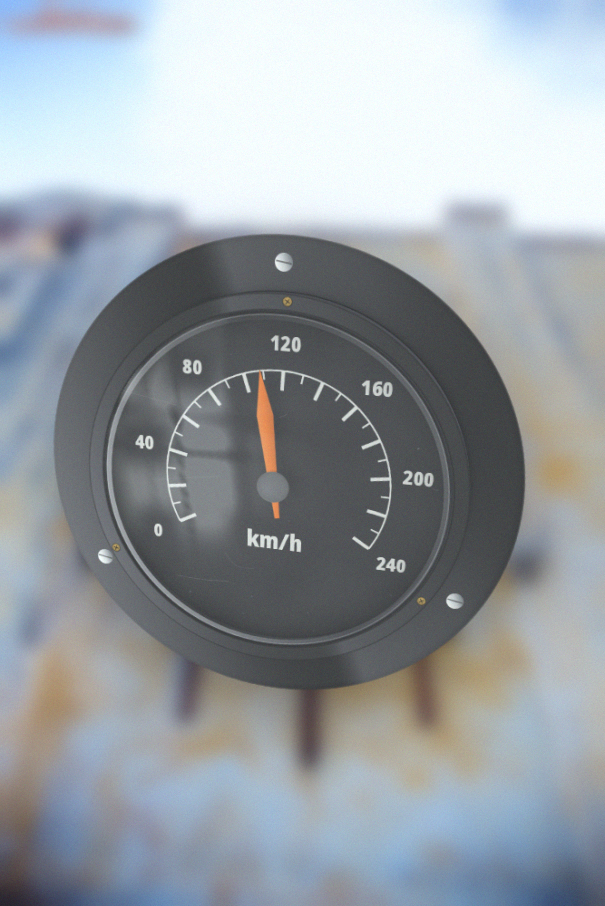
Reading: value=110 unit=km/h
